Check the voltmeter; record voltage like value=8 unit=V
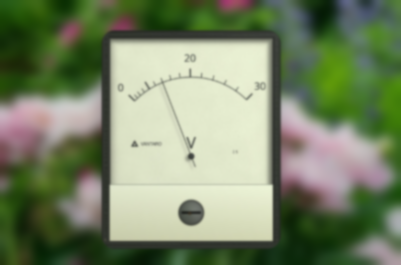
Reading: value=14 unit=V
